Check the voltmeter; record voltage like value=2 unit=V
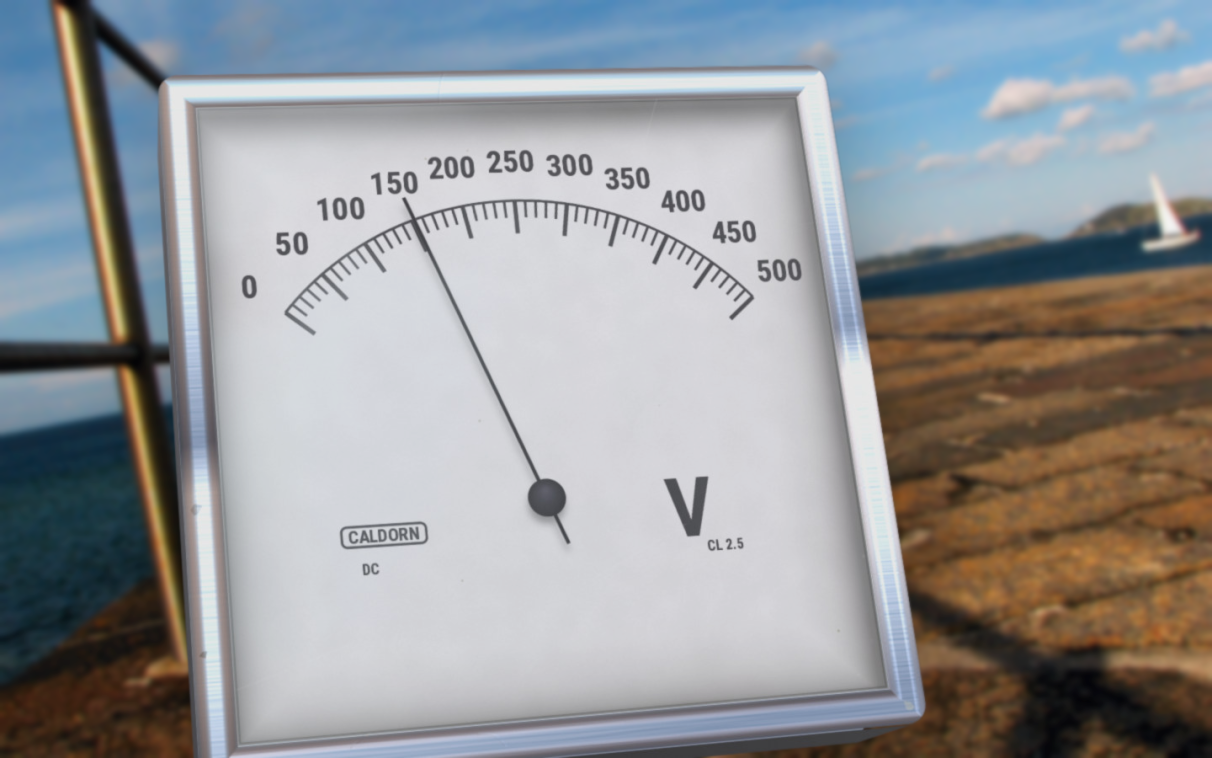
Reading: value=150 unit=V
